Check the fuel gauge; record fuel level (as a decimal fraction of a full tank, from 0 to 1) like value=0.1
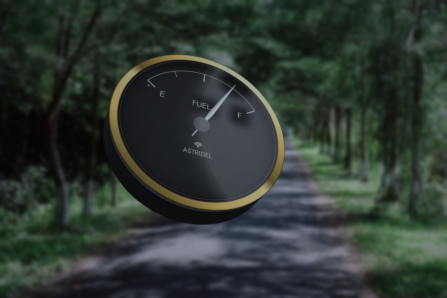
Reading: value=0.75
